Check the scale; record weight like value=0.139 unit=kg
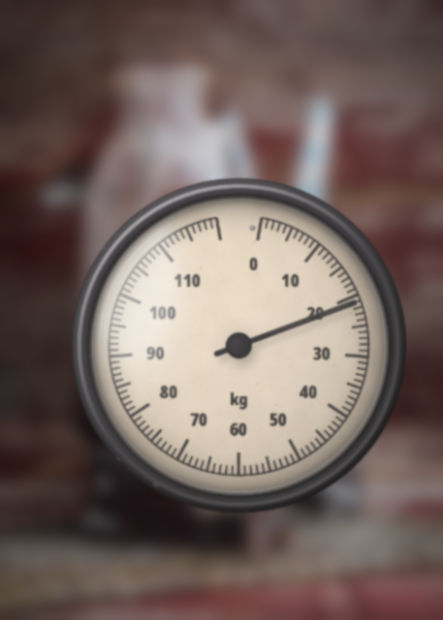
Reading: value=21 unit=kg
